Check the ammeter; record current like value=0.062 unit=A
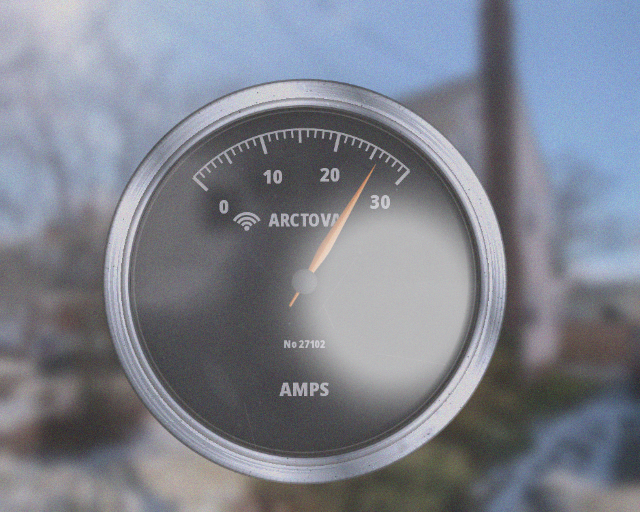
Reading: value=26 unit=A
